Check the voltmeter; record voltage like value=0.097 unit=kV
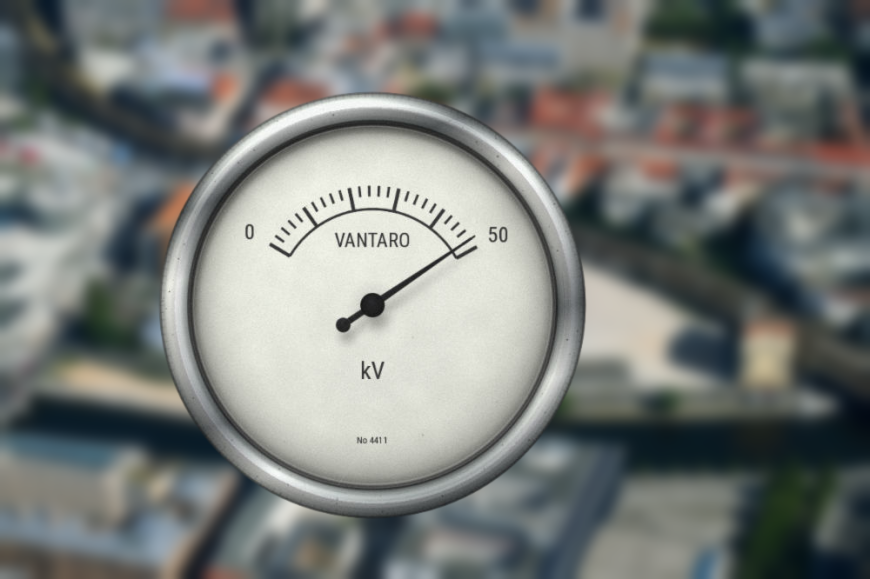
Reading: value=48 unit=kV
